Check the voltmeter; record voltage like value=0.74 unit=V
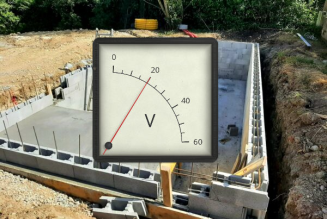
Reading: value=20 unit=V
